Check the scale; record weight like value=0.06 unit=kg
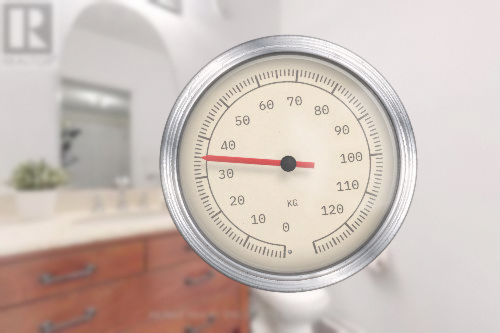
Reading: value=35 unit=kg
